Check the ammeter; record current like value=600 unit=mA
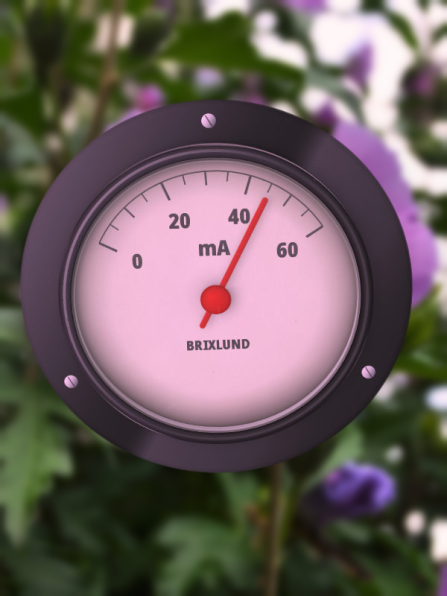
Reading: value=45 unit=mA
